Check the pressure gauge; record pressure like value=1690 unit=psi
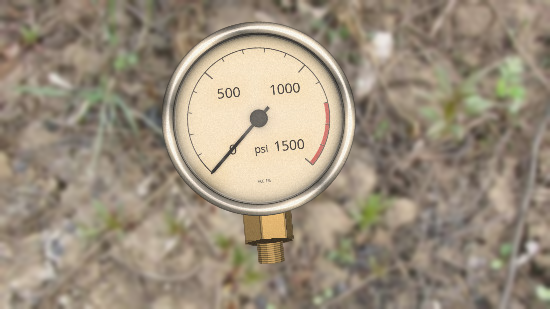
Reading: value=0 unit=psi
